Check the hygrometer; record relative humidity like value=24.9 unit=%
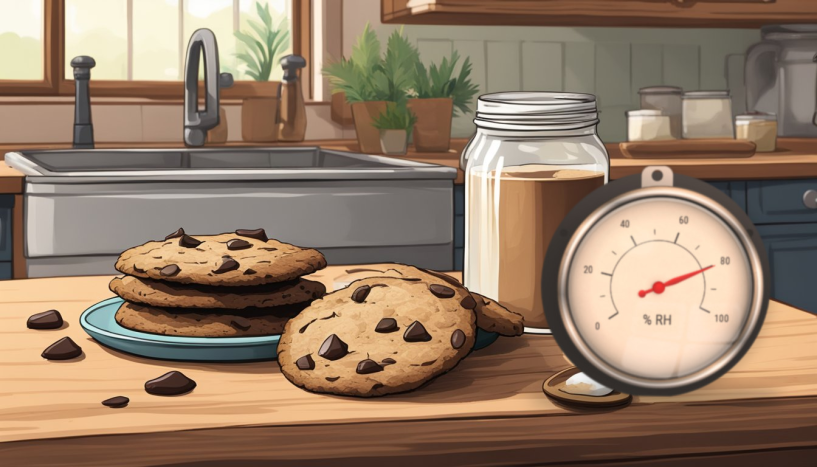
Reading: value=80 unit=%
